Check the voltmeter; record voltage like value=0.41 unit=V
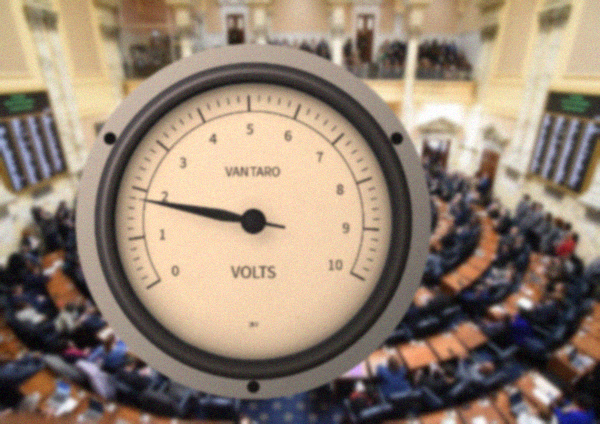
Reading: value=1.8 unit=V
